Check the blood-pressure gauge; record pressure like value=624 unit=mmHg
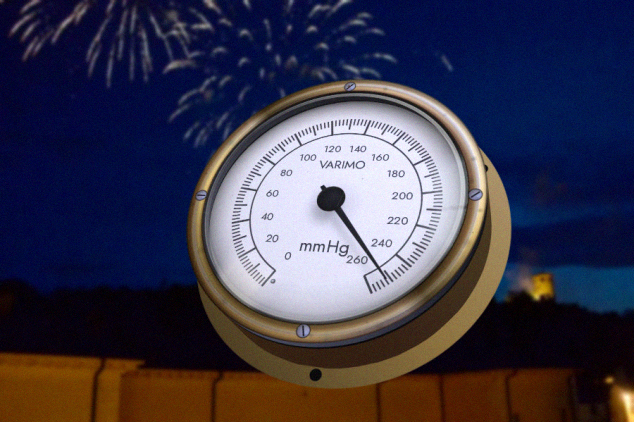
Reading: value=252 unit=mmHg
